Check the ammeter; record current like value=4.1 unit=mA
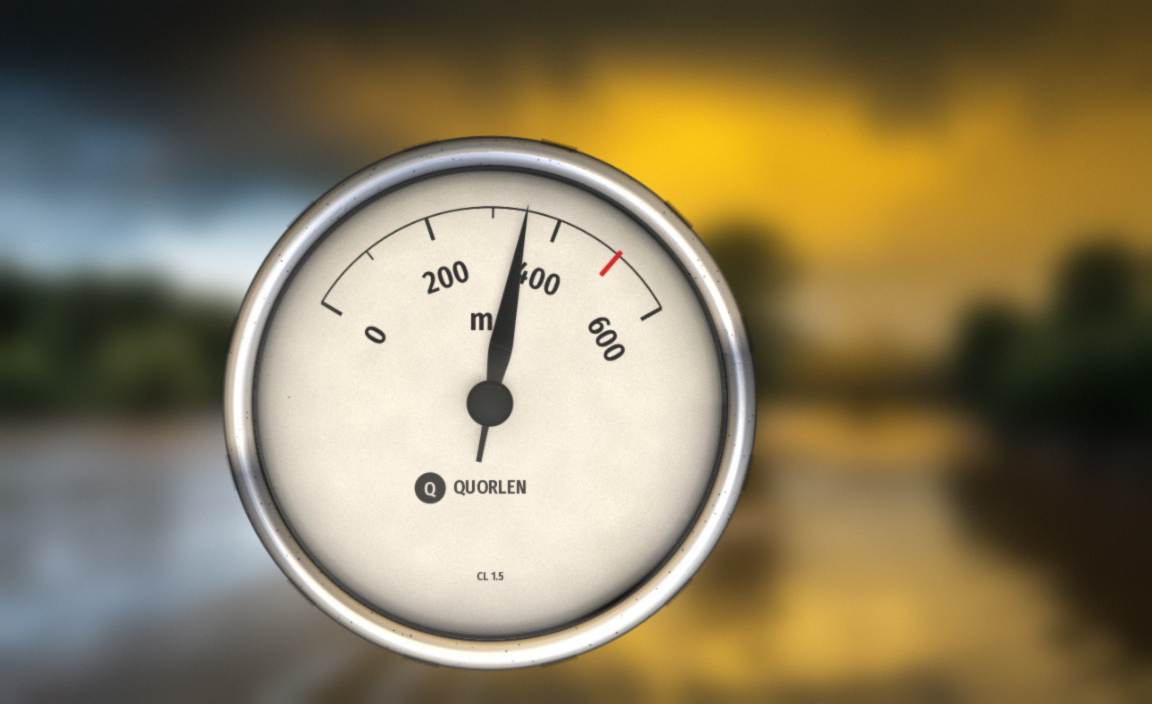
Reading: value=350 unit=mA
